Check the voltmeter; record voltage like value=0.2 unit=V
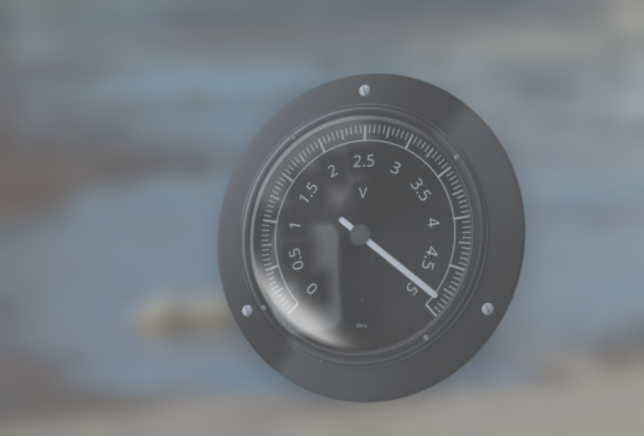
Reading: value=4.85 unit=V
